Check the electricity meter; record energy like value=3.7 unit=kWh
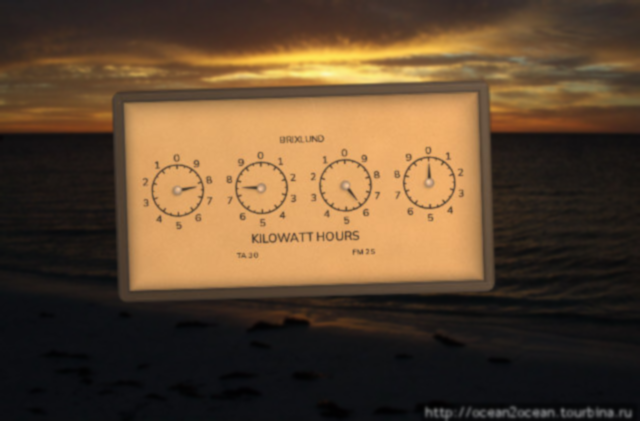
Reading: value=7760 unit=kWh
